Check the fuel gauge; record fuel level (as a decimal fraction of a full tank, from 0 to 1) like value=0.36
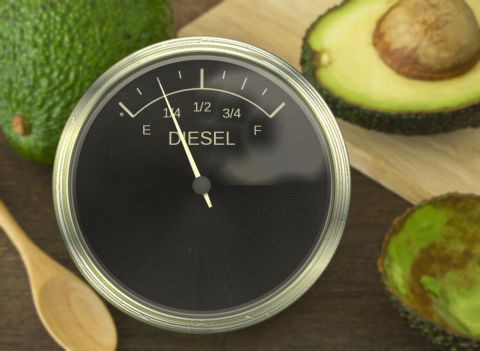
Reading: value=0.25
